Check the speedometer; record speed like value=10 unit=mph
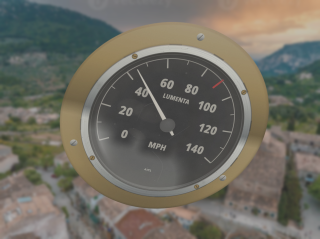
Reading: value=45 unit=mph
